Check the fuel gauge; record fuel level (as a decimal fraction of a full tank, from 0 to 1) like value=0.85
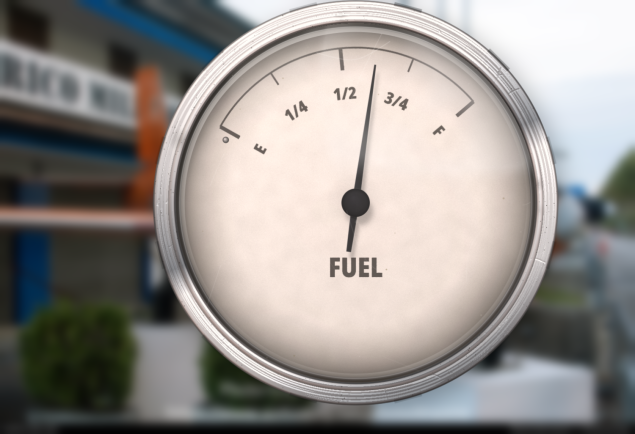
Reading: value=0.625
